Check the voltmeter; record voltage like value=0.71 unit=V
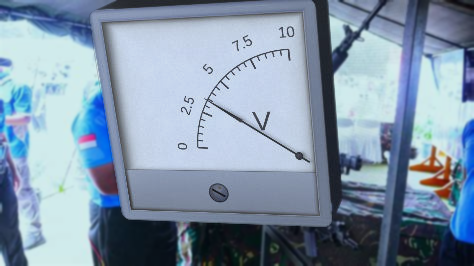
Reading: value=3.5 unit=V
